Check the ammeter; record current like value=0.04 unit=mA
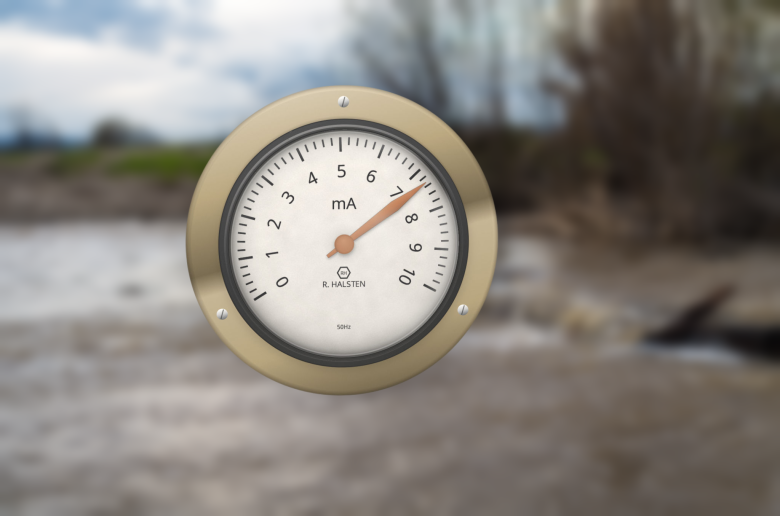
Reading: value=7.3 unit=mA
